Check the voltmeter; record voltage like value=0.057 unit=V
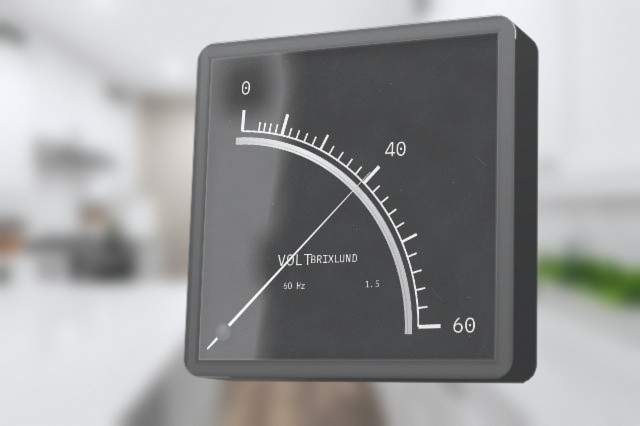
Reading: value=40 unit=V
